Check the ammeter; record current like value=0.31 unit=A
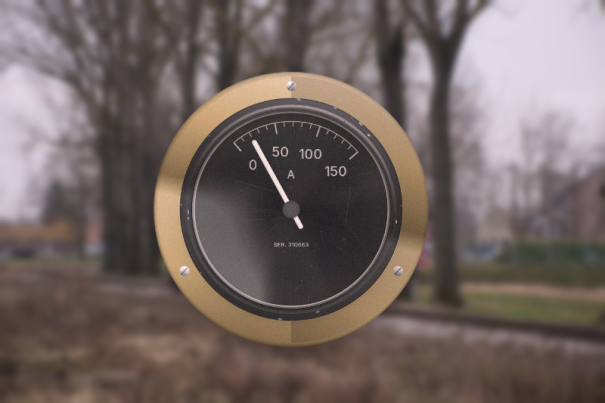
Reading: value=20 unit=A
